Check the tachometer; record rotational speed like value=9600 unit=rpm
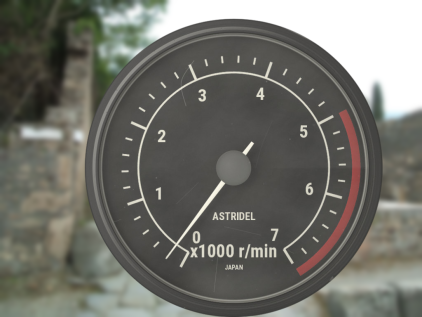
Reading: value=200 unit=rpm
